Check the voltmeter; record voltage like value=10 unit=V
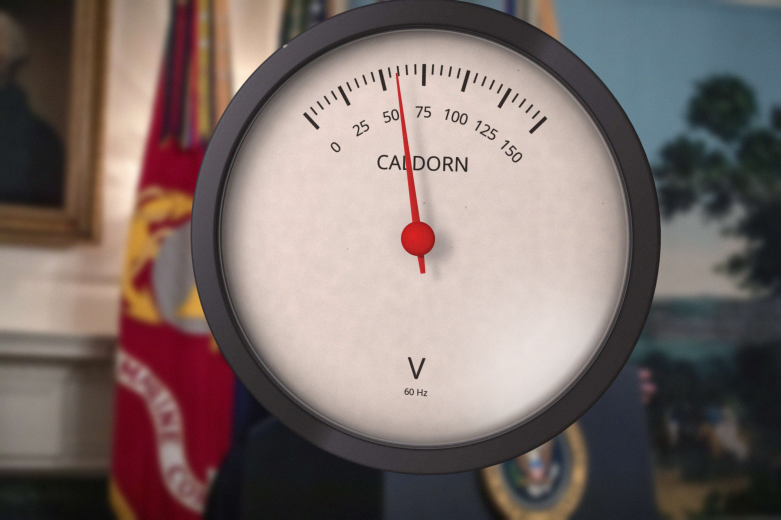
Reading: value=60 unit=V
